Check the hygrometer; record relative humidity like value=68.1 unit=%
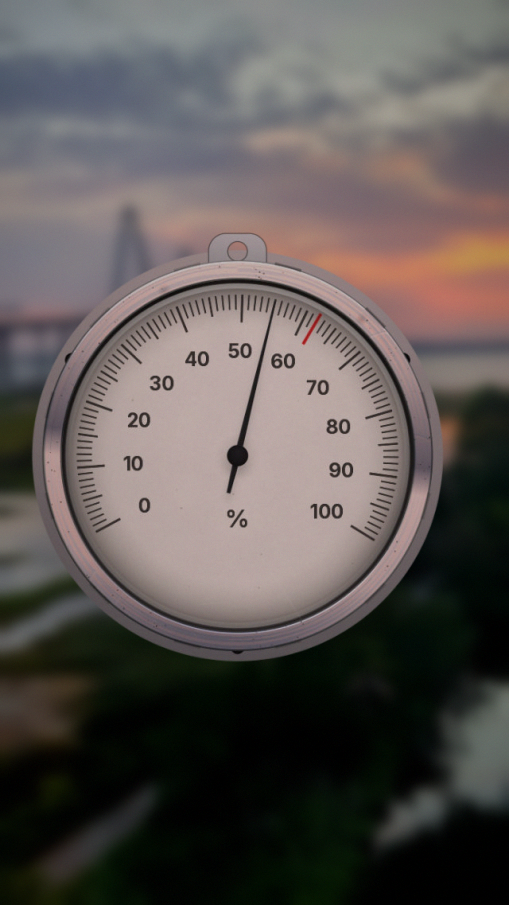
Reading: value=55 unit=%
